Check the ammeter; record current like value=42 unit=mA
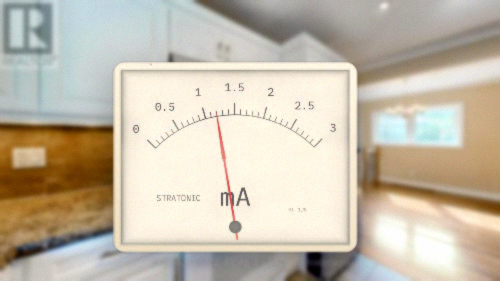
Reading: value=1.2 unit=mA
